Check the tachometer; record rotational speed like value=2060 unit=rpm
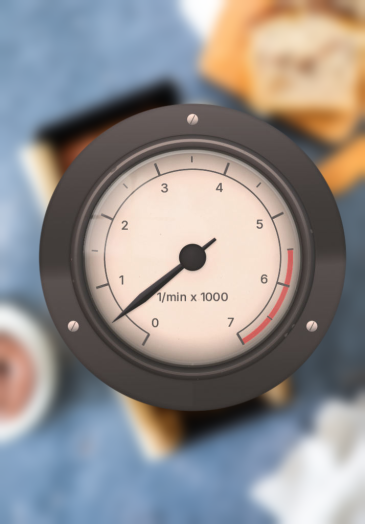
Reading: value=500 unit=rpm
